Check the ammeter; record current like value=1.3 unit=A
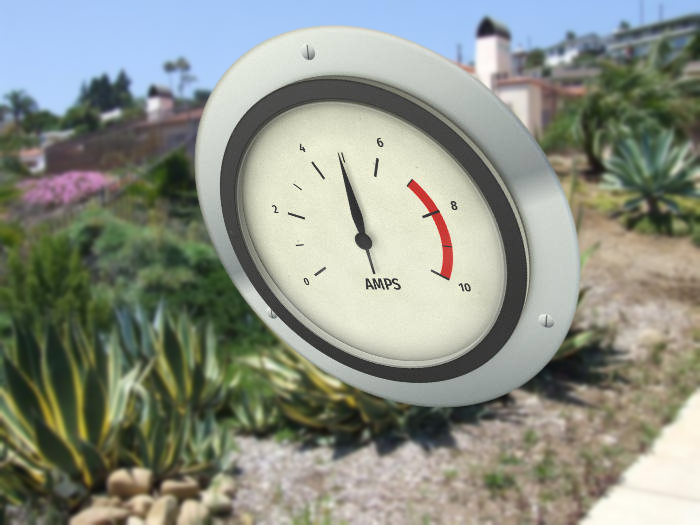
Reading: value=5 unit=A
